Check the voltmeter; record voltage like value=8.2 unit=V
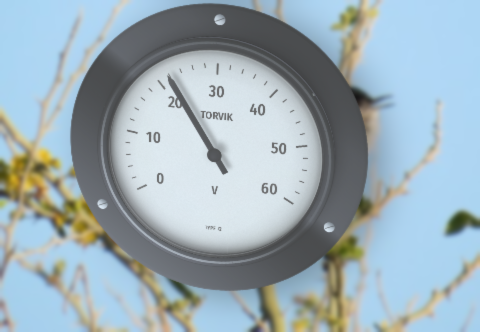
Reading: value=22 unit=V
